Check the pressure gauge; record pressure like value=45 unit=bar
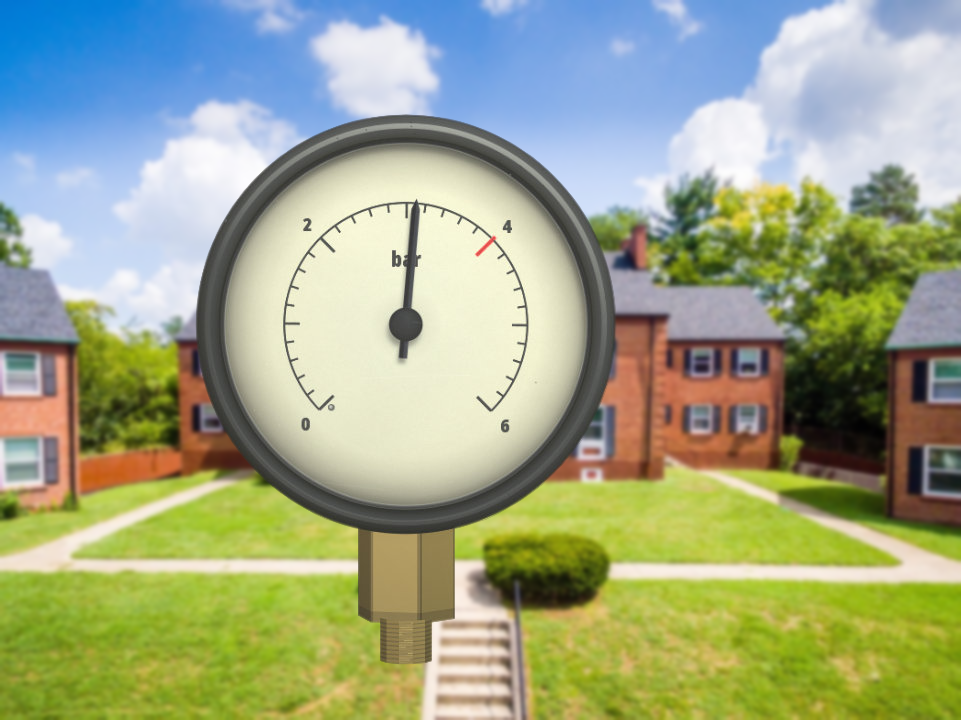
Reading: value=3.1 unit=bar
